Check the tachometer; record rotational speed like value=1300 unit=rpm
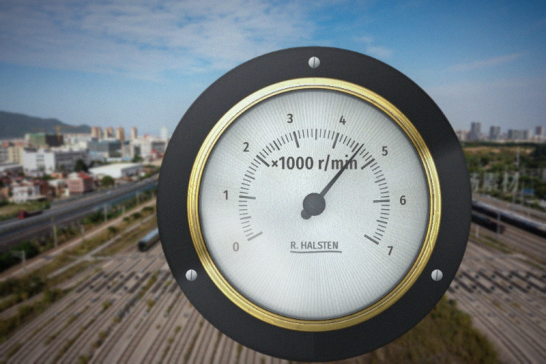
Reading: value=4600 unit=rpm
